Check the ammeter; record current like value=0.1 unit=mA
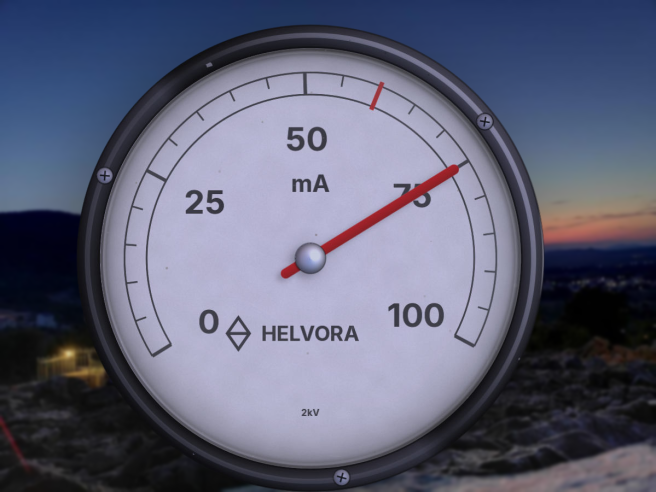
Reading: value=75 unit=mA
